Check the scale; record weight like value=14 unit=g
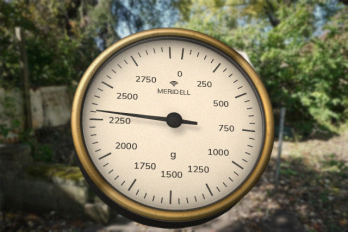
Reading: value=2300 unit=g
